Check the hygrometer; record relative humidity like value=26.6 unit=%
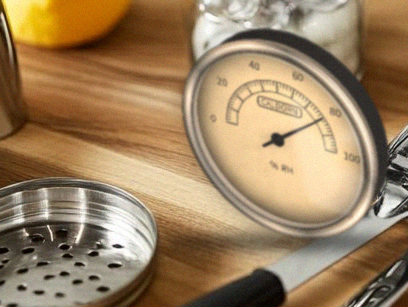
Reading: value=80 unit=%
